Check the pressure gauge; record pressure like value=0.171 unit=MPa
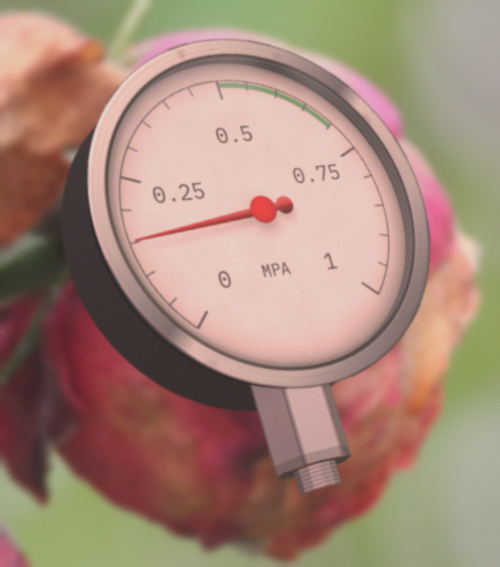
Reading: value=0.15 unit=MPa
